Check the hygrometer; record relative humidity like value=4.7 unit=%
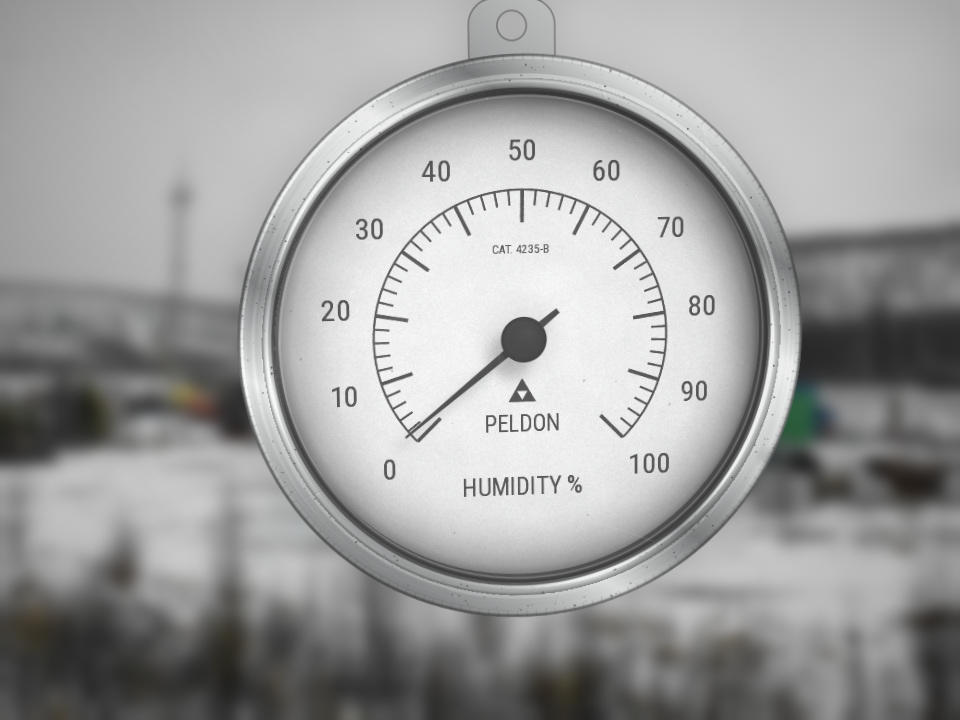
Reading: value=2 unit=%
